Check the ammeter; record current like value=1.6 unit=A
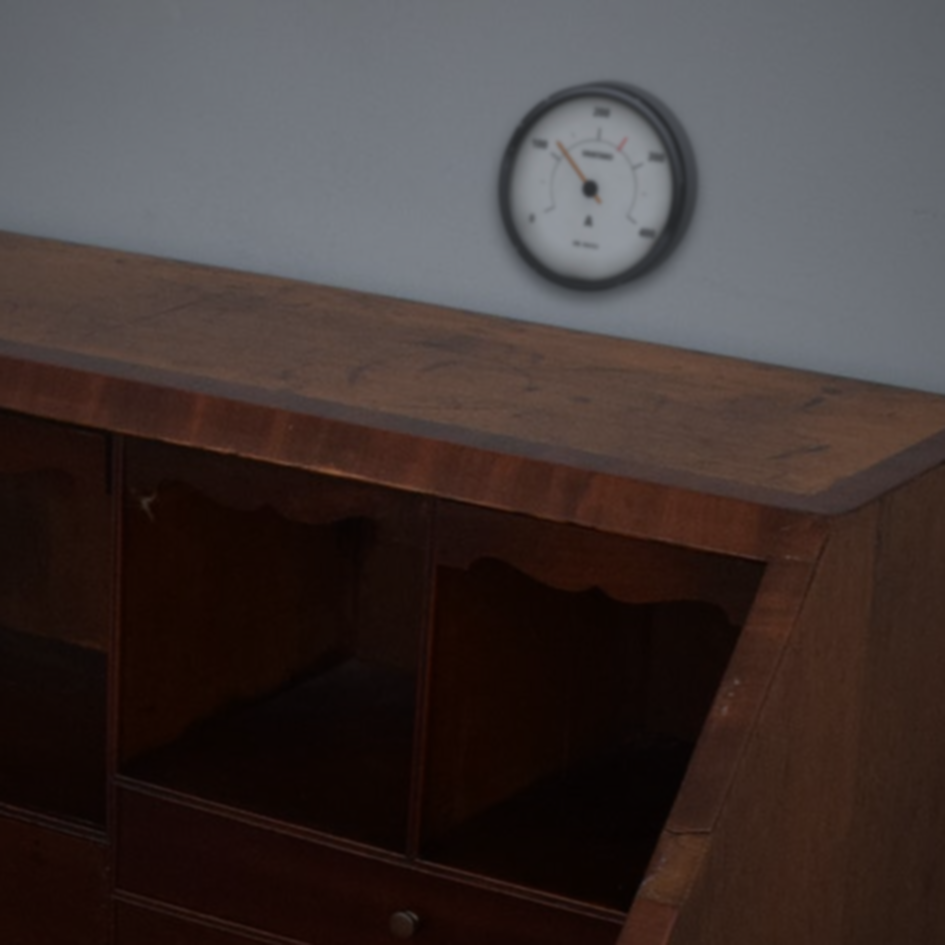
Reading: value=125 unit=A
